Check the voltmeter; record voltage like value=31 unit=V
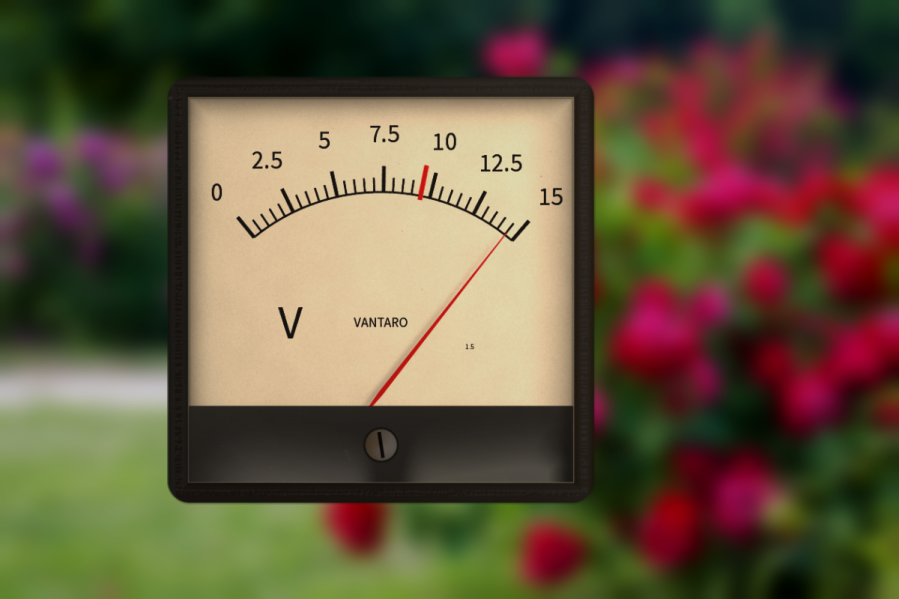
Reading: value=14.5 unit=V
